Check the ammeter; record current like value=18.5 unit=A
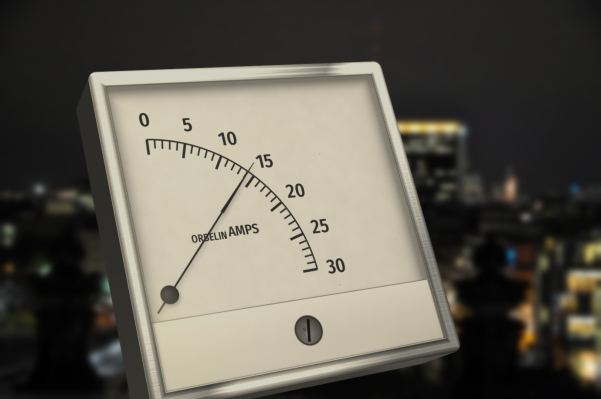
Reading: value=14 unit=A
